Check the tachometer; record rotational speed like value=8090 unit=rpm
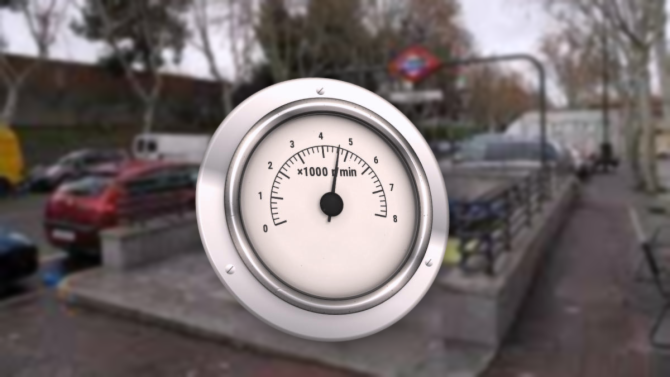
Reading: value=4600 unit=rpm
